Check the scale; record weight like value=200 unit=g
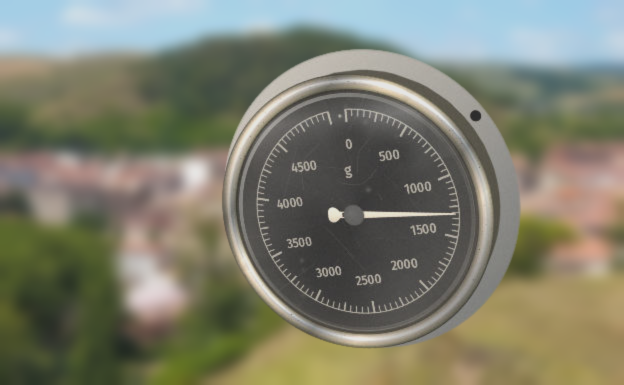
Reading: value=1300 unit=g
